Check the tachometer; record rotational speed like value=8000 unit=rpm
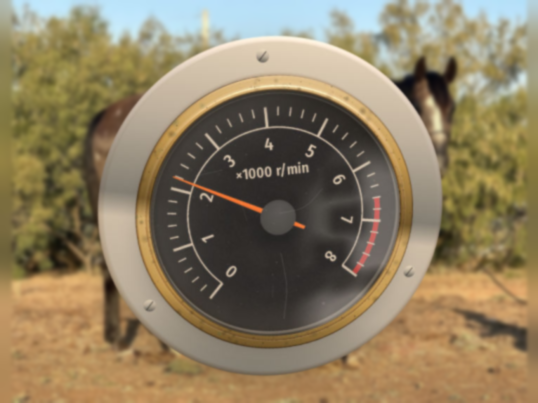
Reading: value=2200 unit=rpm
